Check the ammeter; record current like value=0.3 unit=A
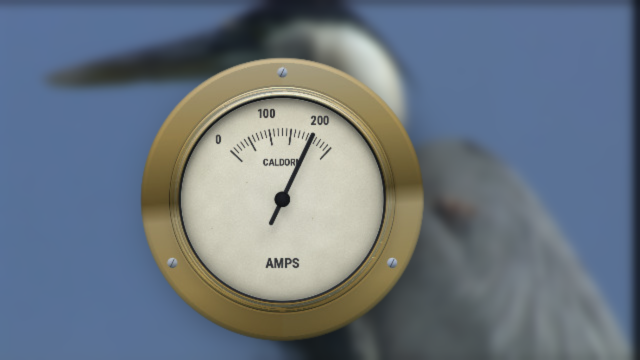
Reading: value=200 unit=A
